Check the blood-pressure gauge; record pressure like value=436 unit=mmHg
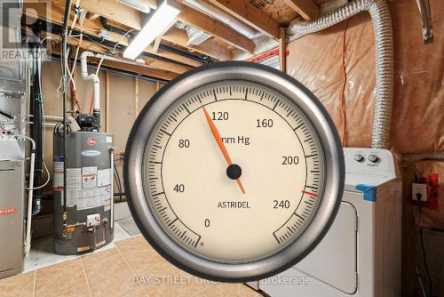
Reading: value=110 unit=mmHg
